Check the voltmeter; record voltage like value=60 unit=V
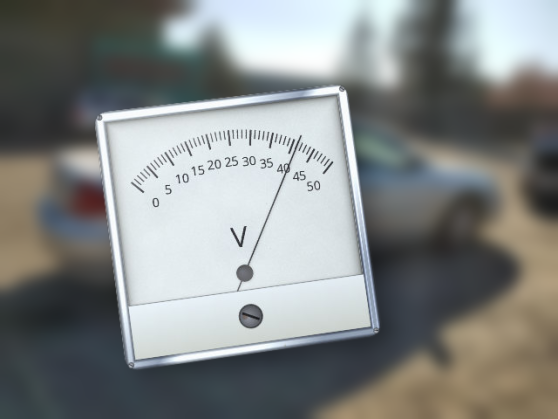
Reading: value=41 unit=V
